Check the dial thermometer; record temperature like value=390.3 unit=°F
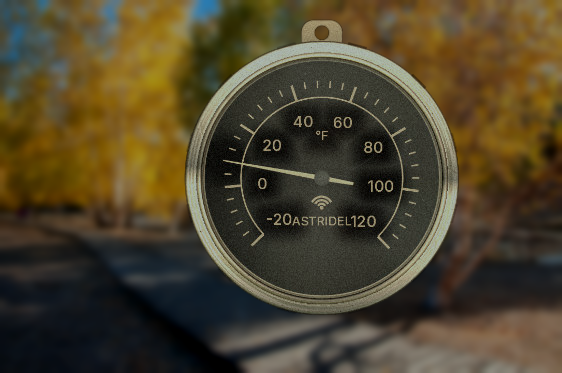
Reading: value=8 unit=°F
